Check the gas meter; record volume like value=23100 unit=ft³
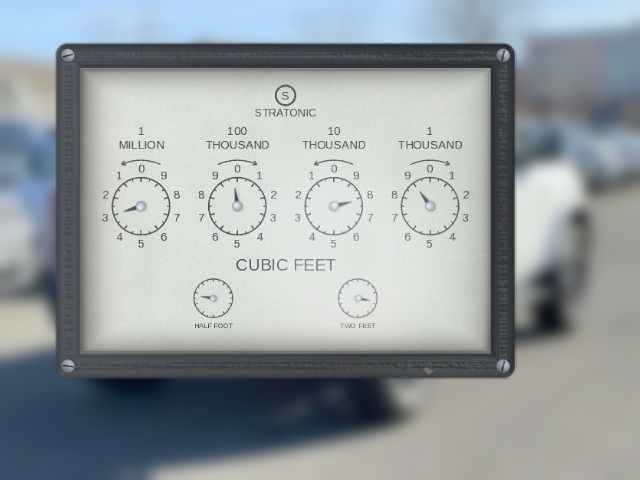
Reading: value=297900 unit=ft³
